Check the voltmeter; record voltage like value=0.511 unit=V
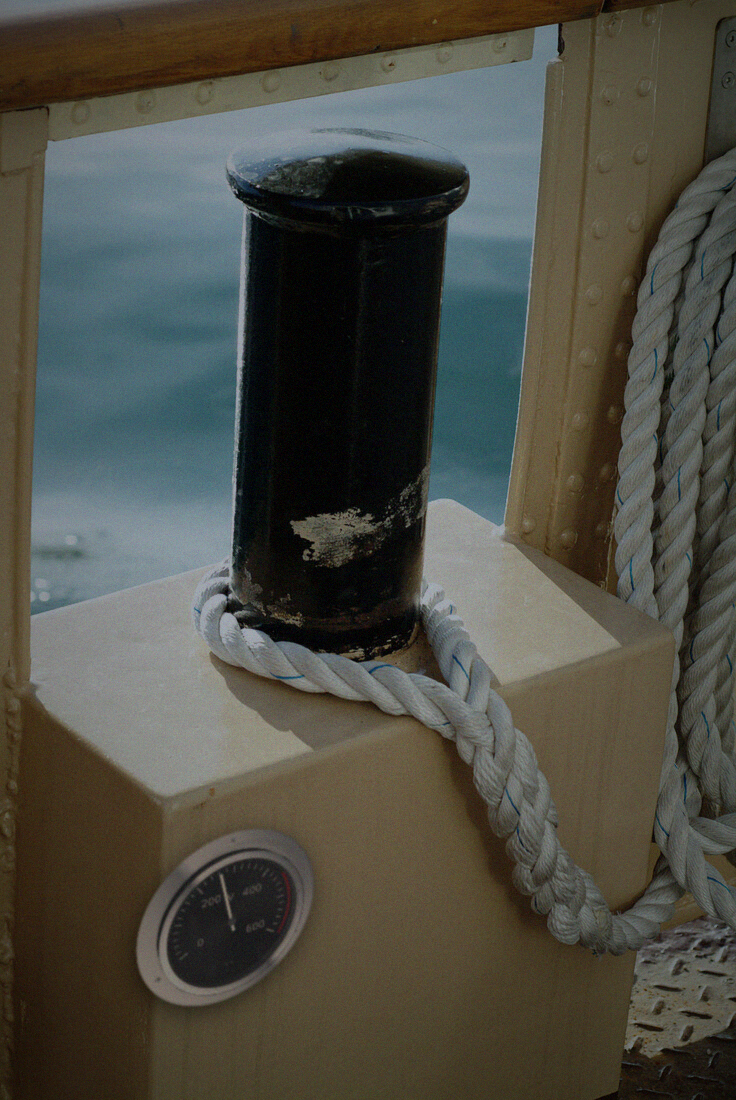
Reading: value=260 unit=V
